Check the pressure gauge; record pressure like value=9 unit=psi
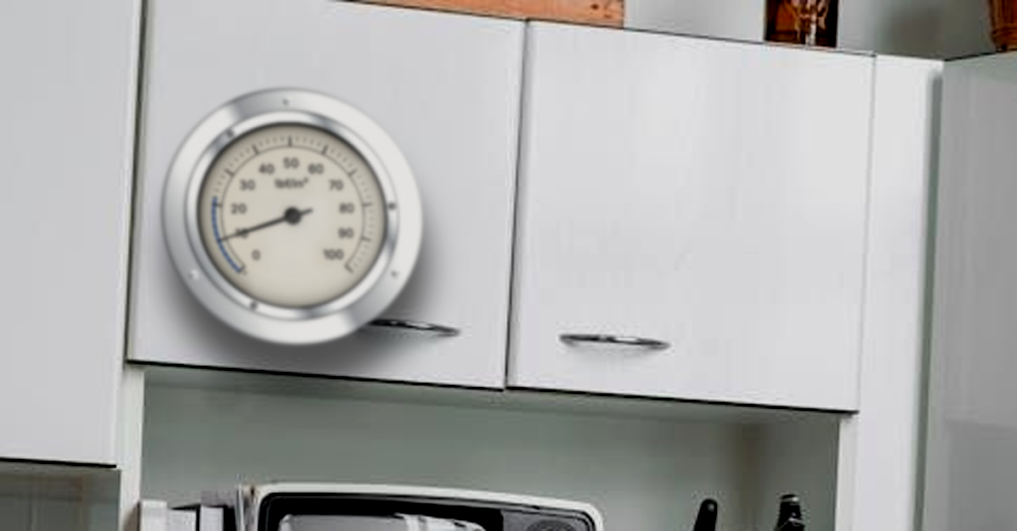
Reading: value=10 unit=psi
